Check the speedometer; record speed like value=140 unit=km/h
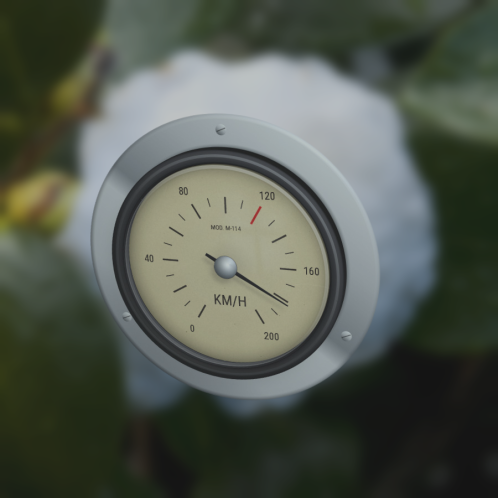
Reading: value=180 unit=km/h
